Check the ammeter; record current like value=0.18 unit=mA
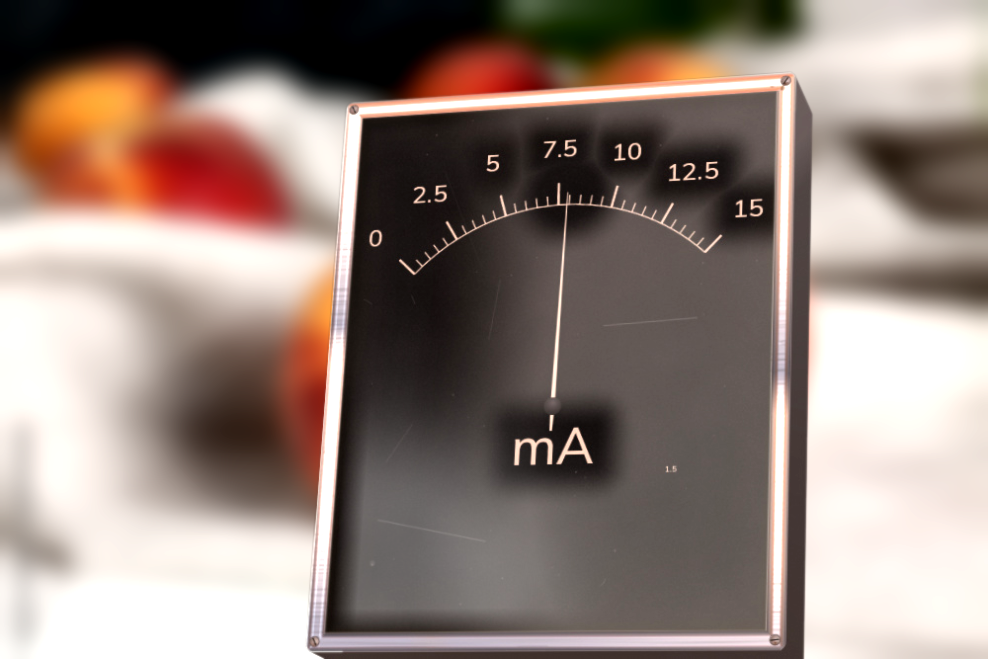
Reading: value=8 unit=mA
